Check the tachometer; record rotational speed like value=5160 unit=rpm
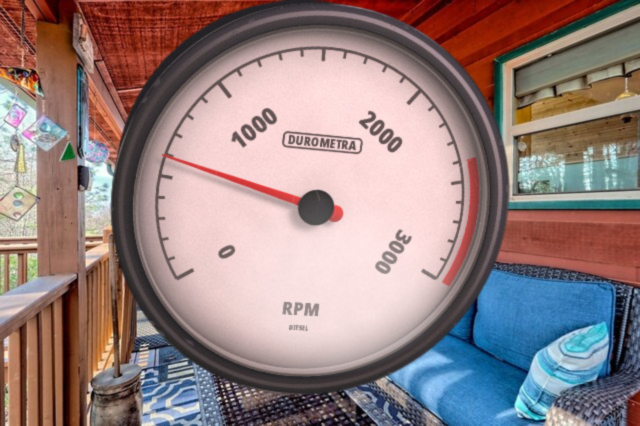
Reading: value=600 unit=rpm
